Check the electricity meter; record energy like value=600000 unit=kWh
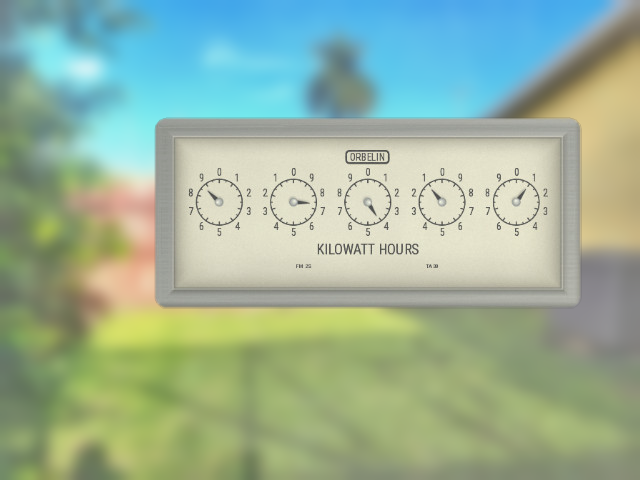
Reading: value=87411 unit=kWh
